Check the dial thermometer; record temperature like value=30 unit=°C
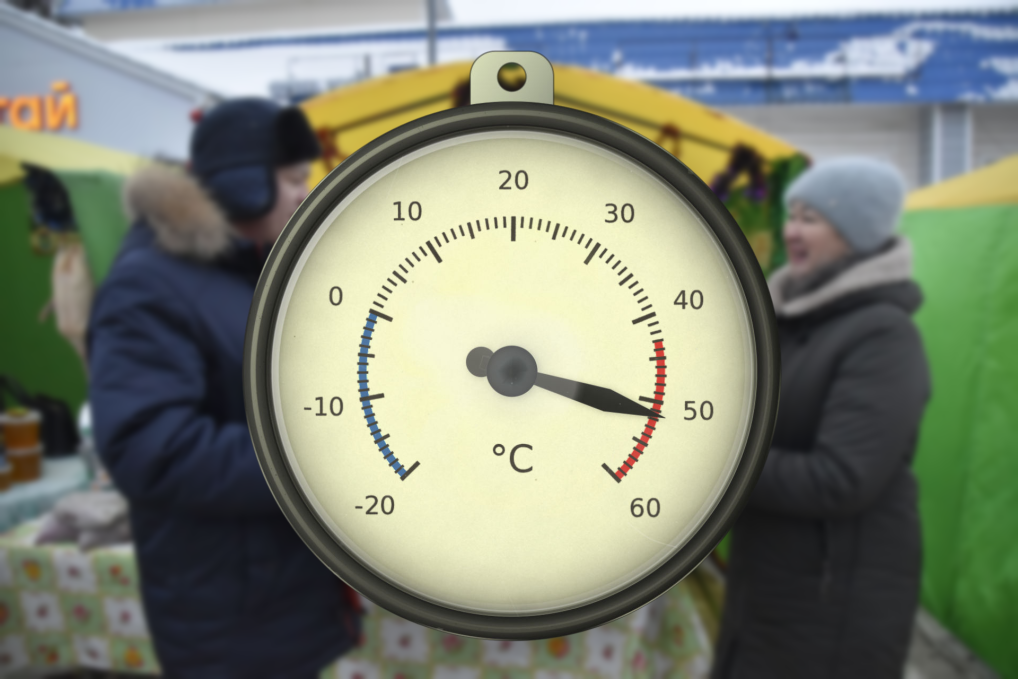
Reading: value=51.5 unit=°C
